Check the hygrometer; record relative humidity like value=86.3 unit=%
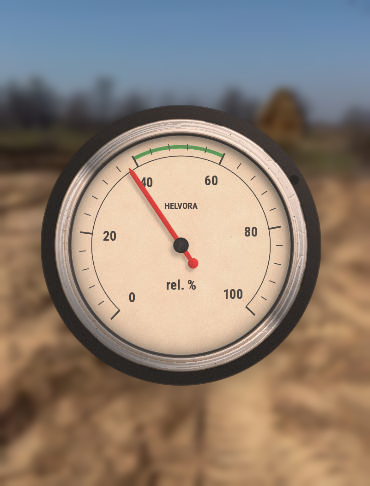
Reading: value=38 unit=%
